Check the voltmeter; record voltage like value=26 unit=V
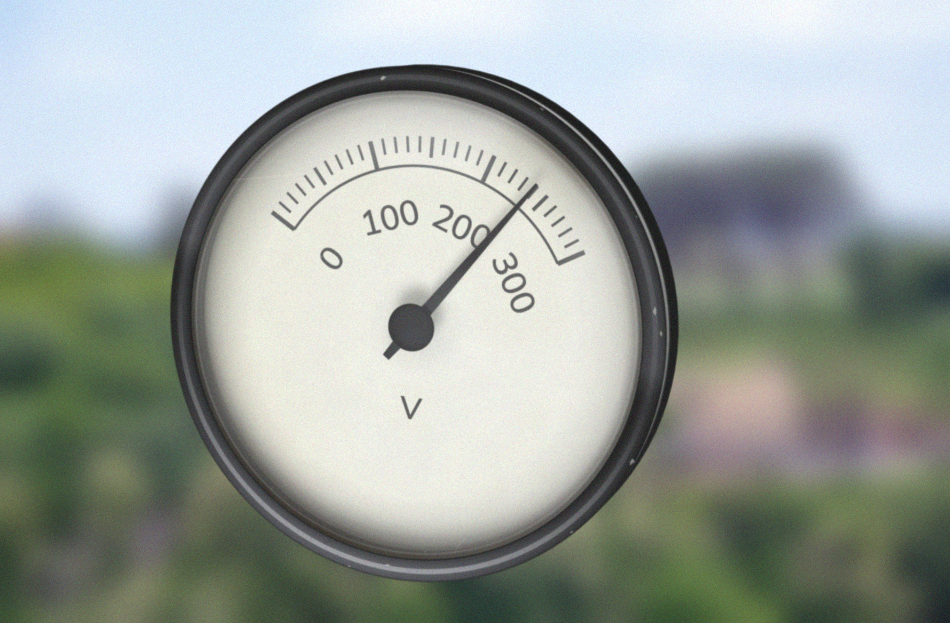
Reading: value=240 unit=V
